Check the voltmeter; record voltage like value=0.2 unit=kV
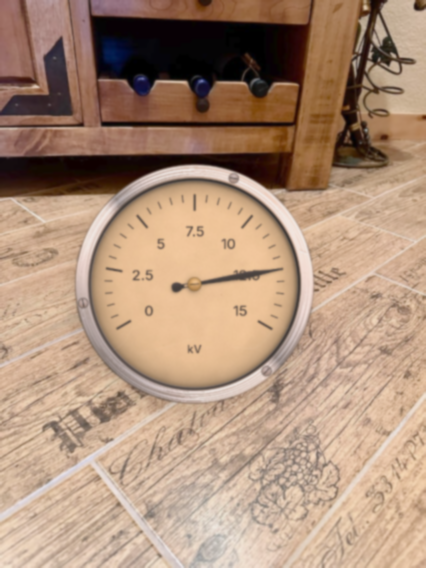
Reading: value=12.5 unit=kV
